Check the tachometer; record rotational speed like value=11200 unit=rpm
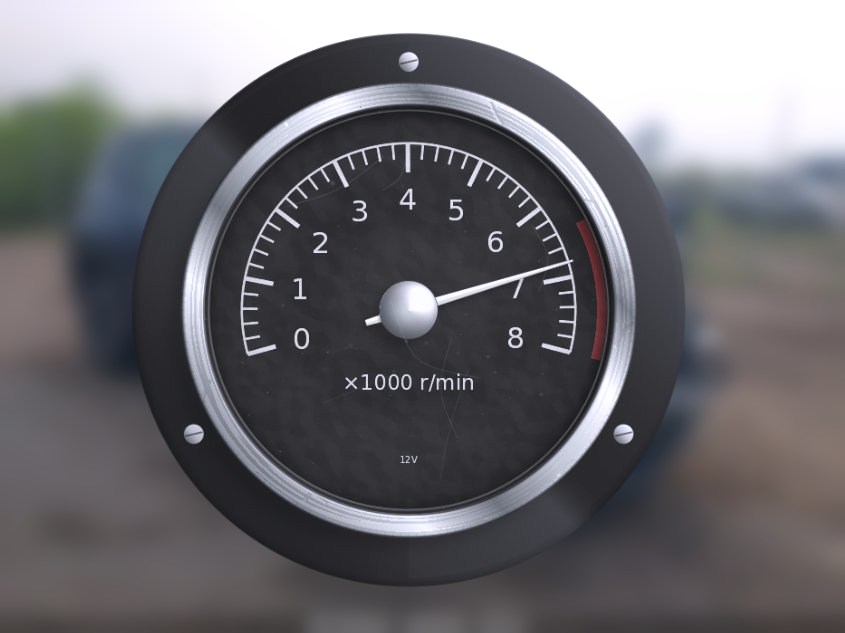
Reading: value=6800 unit=rpm
